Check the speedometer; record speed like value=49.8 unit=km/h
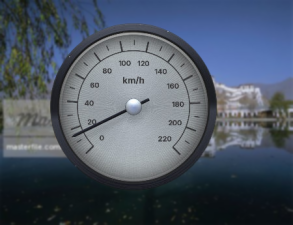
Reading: value=15 unit=km/h
